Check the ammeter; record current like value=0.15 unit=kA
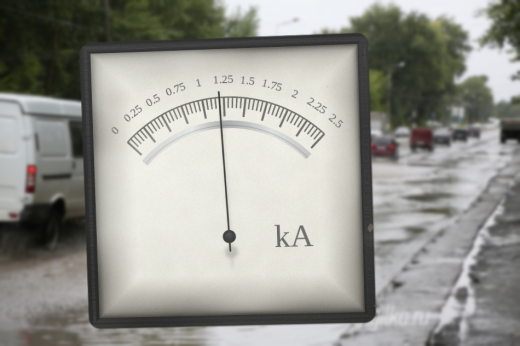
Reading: value=1.2 unit=kA
